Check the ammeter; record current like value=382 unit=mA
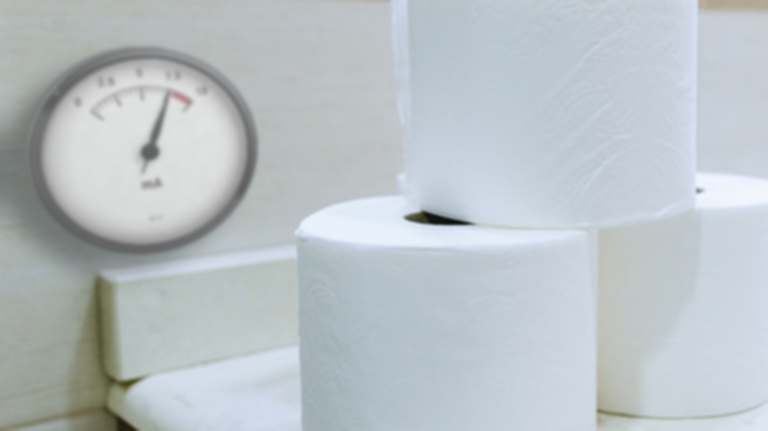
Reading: value=7.5 unit=mA
